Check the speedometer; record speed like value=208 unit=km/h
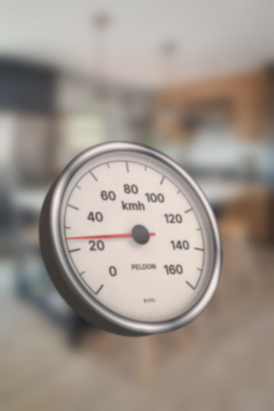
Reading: value=25 unit=km/h
